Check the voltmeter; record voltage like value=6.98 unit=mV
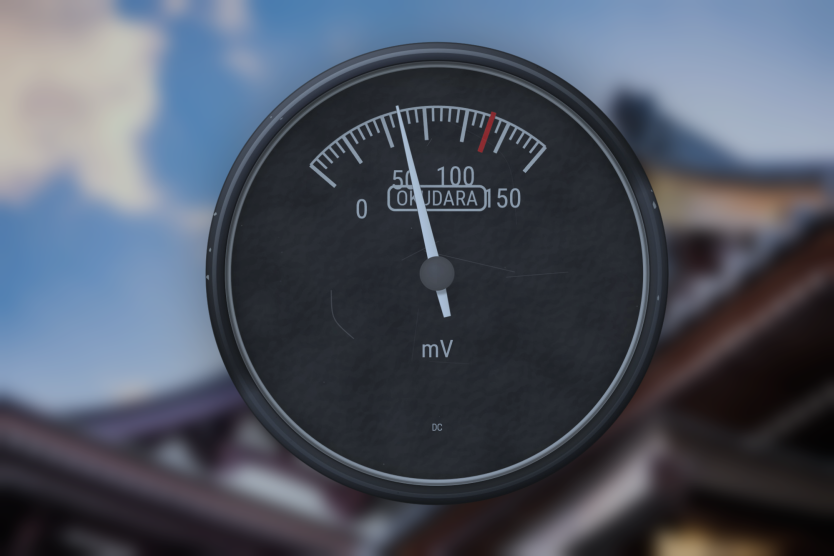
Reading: value=60 unit=mV
